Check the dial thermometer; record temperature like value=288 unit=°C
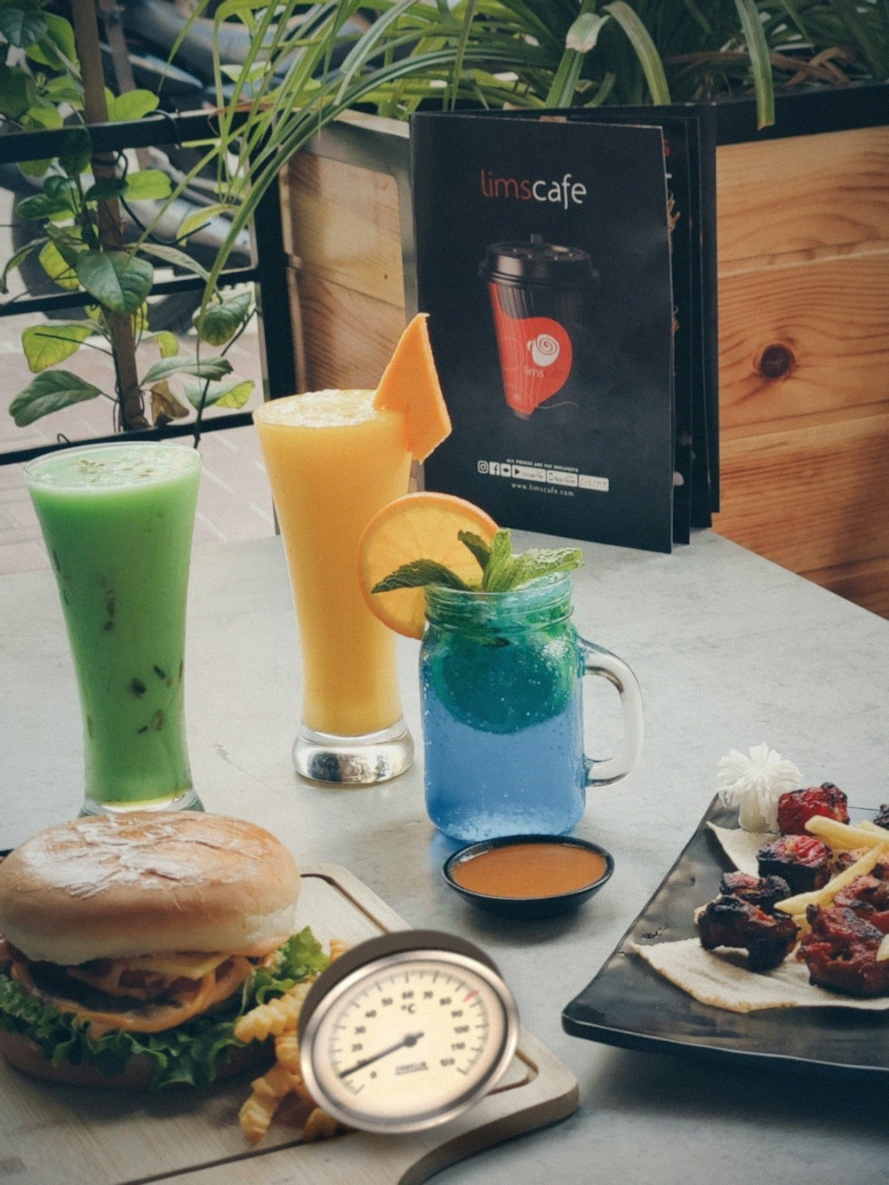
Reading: value=10 unit=°C
